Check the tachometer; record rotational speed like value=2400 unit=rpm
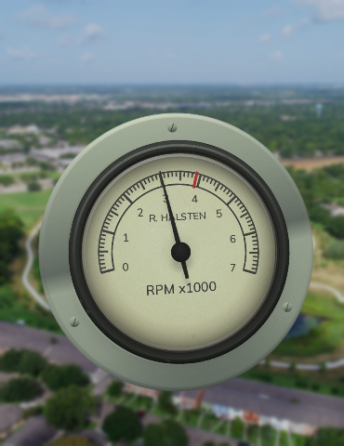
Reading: value=3000 unit=rpm
